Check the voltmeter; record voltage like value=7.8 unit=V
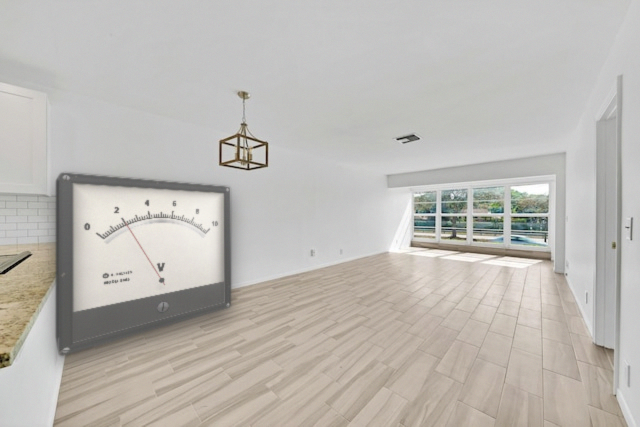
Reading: value=2 unit=V
